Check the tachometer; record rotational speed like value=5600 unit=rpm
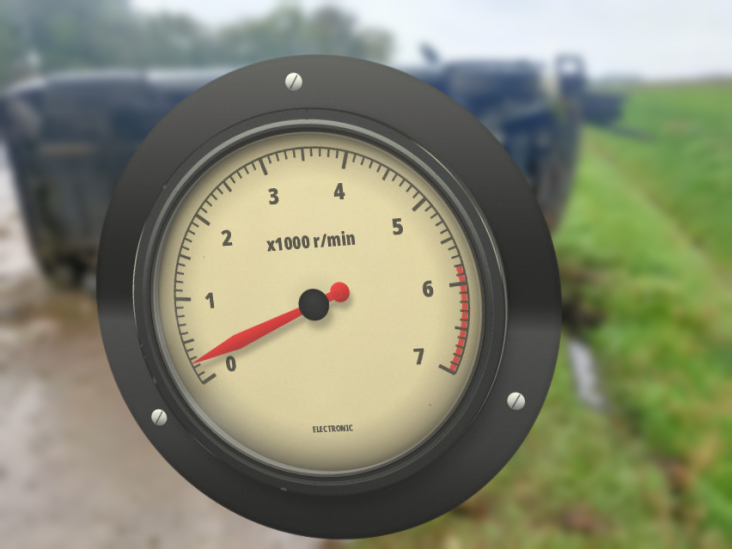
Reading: value=250 unit=rpm
